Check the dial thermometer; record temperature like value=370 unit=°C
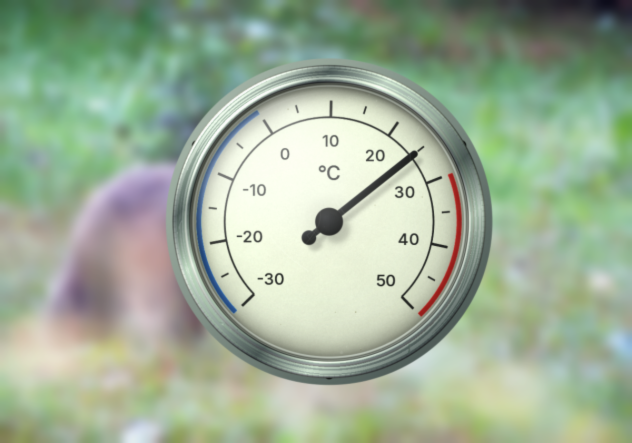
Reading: value=25 unit=°C
